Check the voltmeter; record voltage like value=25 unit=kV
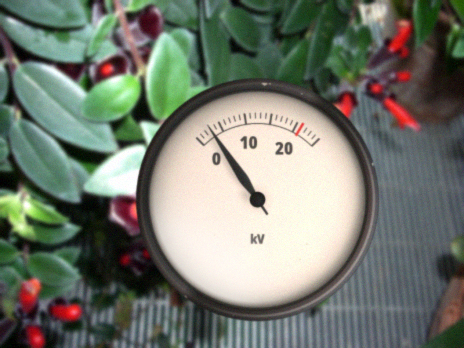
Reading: value=3 unit=kV
